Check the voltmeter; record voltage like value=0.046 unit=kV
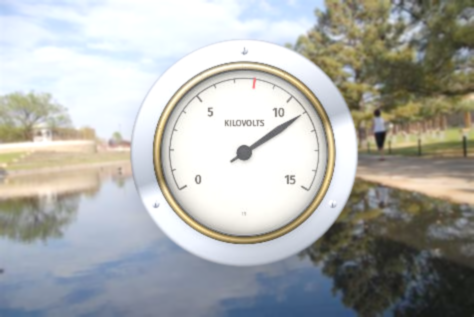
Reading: value=11 unit=kV
